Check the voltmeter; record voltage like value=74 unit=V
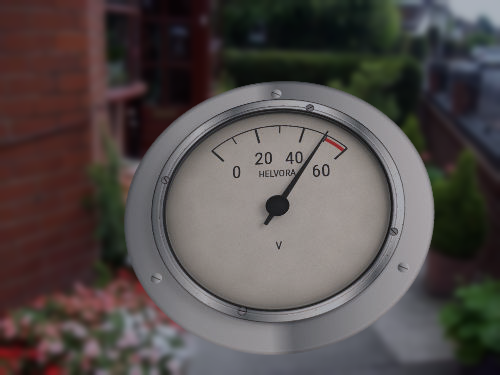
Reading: value=50 unit=V
